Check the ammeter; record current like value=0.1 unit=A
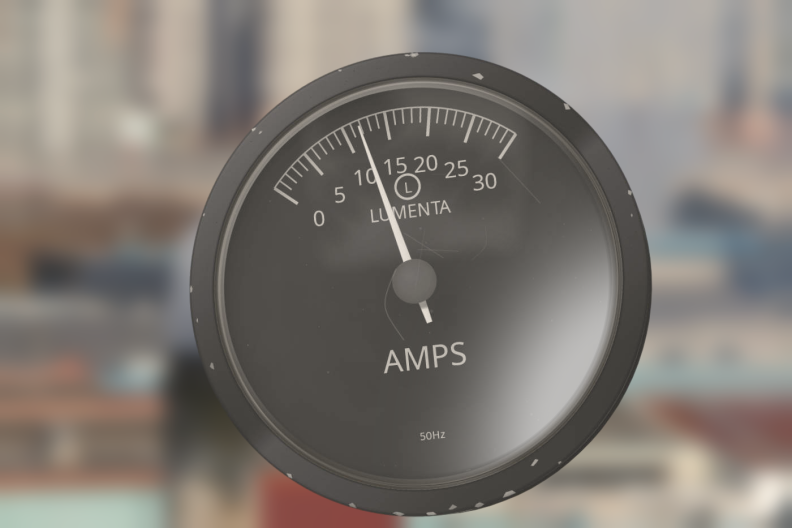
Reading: value=12 unit=A
